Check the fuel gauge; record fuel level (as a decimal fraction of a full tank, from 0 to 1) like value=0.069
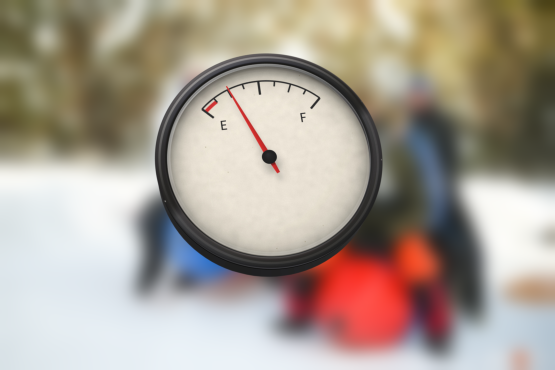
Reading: value=0.25
